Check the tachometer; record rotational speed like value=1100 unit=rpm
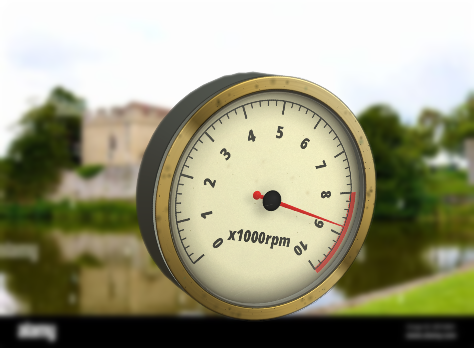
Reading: value=8800 unit=rpm
